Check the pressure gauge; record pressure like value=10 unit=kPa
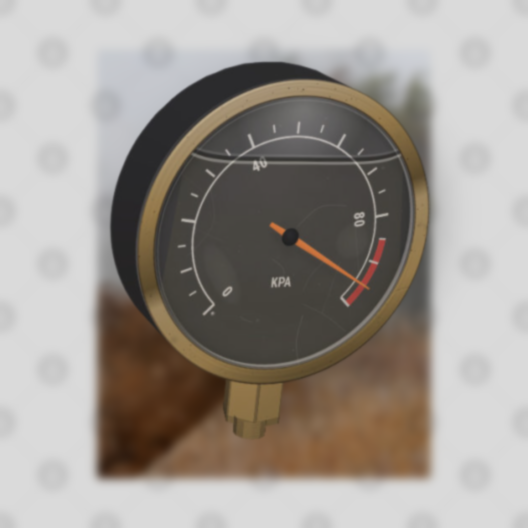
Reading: value=95 unit=kPa
